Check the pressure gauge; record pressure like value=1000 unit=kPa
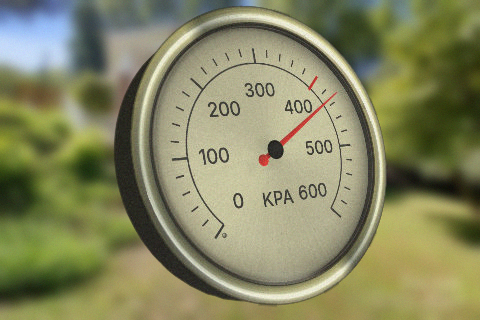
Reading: value=430 unit=kPa
